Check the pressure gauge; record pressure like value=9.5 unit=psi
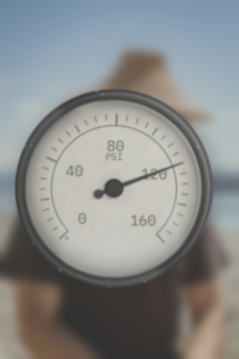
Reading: value=120 unit=psi
